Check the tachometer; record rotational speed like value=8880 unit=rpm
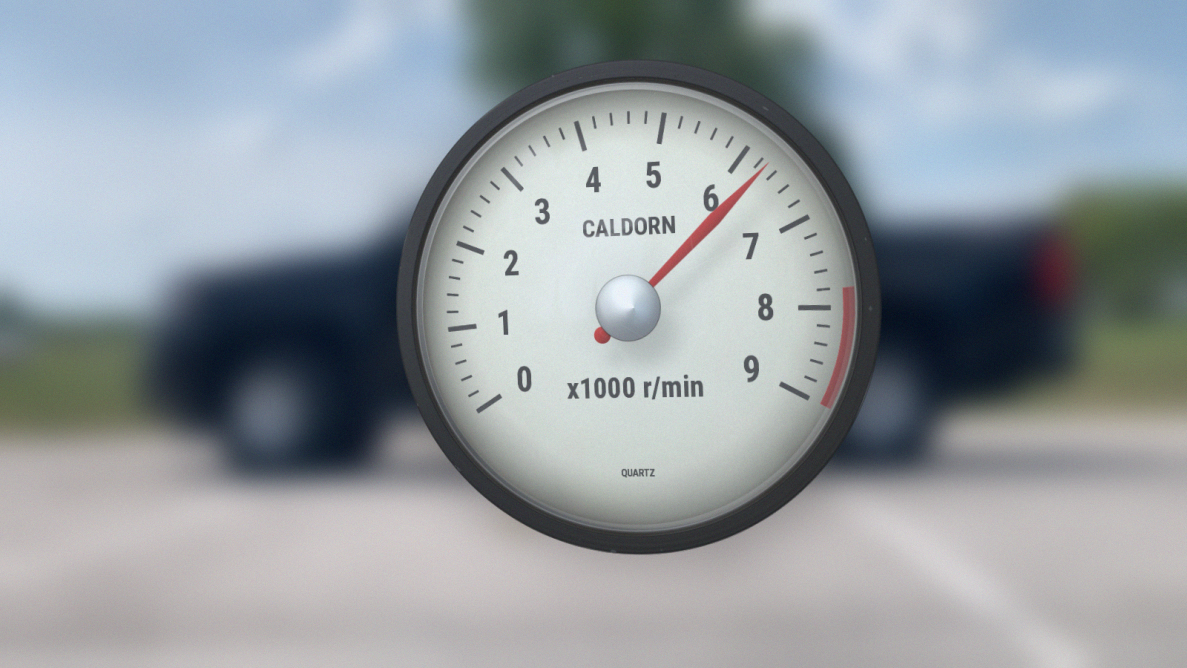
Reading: value=6300 unit=rpm
